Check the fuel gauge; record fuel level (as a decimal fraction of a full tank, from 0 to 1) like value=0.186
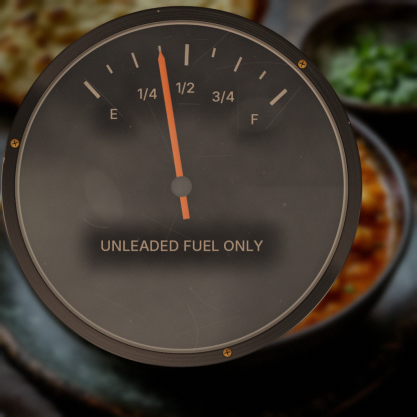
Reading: value=0.375
